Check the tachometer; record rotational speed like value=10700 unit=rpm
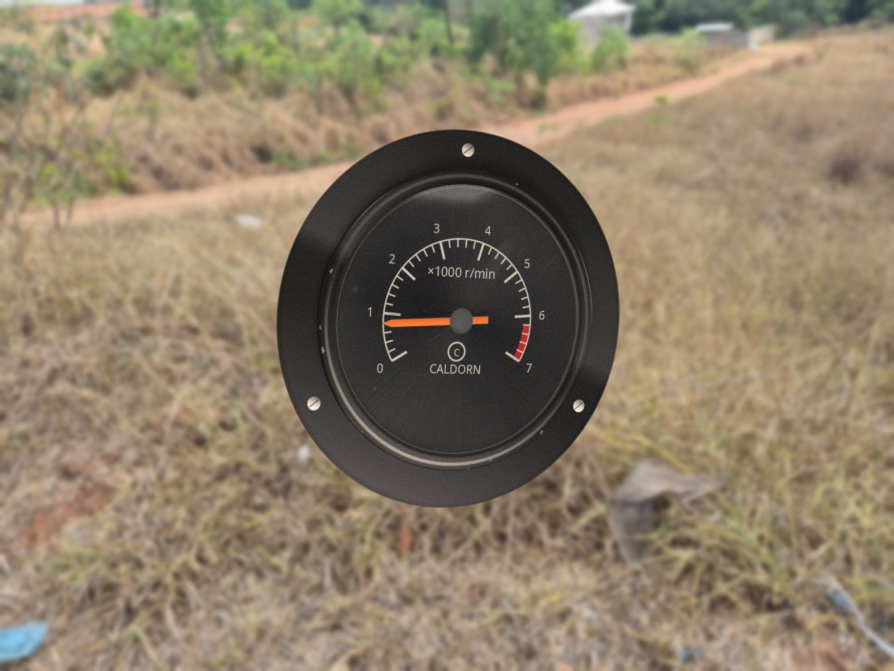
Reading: value=800 unit=rpm
